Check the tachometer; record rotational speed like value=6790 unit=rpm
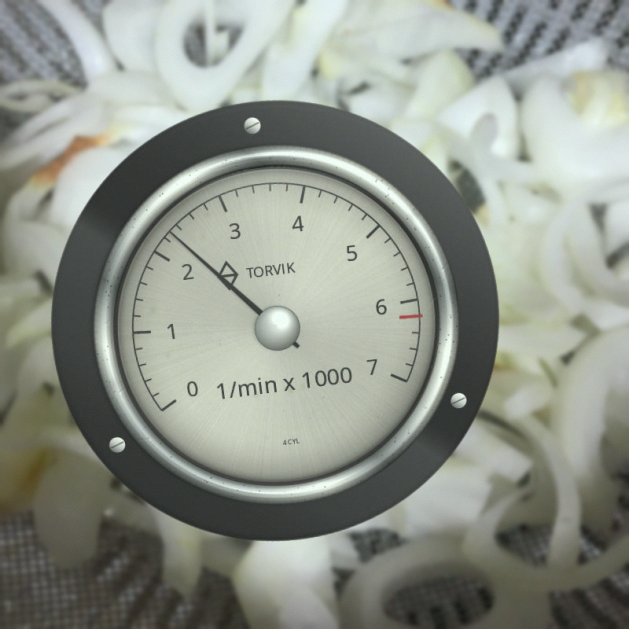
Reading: value=2300 unit=rpm
